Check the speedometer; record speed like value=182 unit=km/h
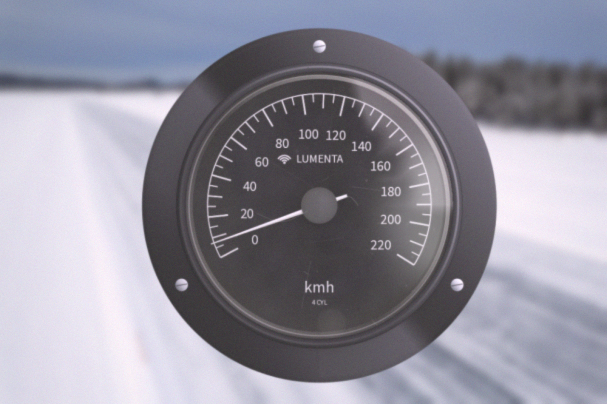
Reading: value=7.5 unit=km/h
